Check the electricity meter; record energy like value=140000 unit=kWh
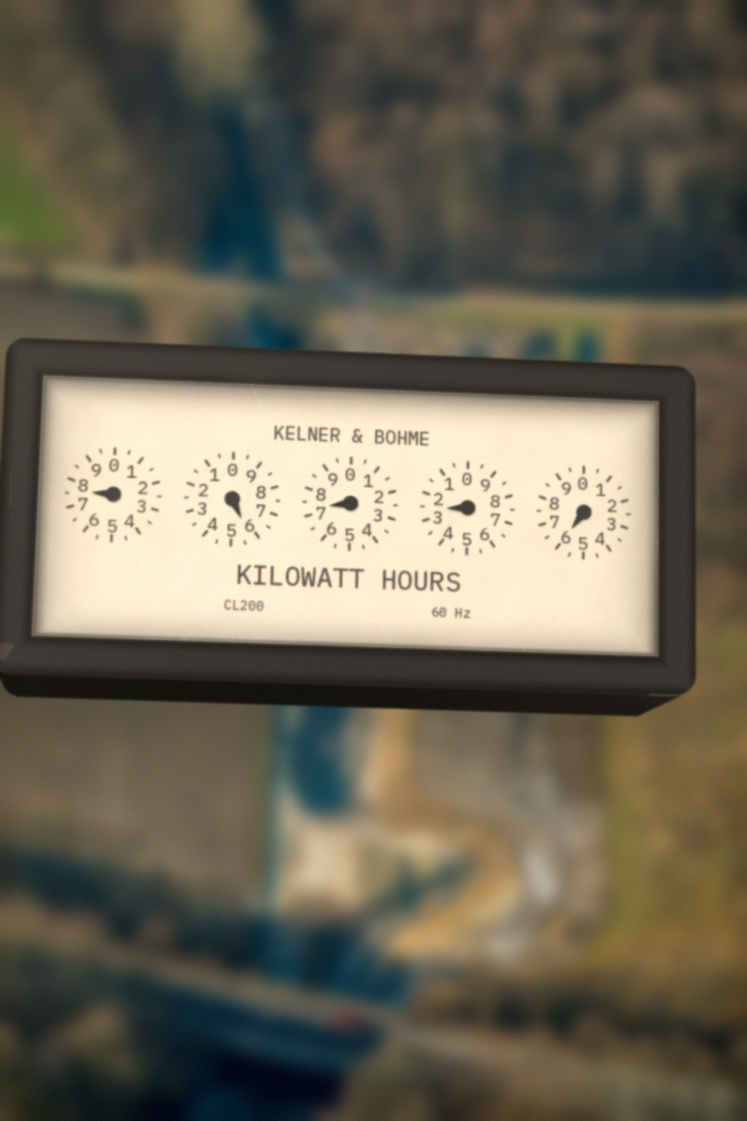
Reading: value=75726 unit=kWh
